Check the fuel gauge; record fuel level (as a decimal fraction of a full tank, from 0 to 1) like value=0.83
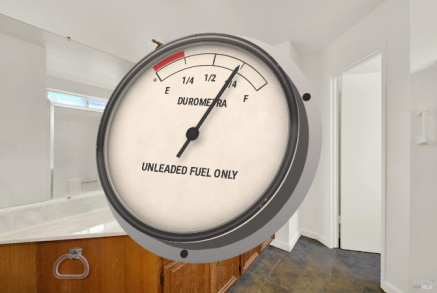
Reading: value=0.75
